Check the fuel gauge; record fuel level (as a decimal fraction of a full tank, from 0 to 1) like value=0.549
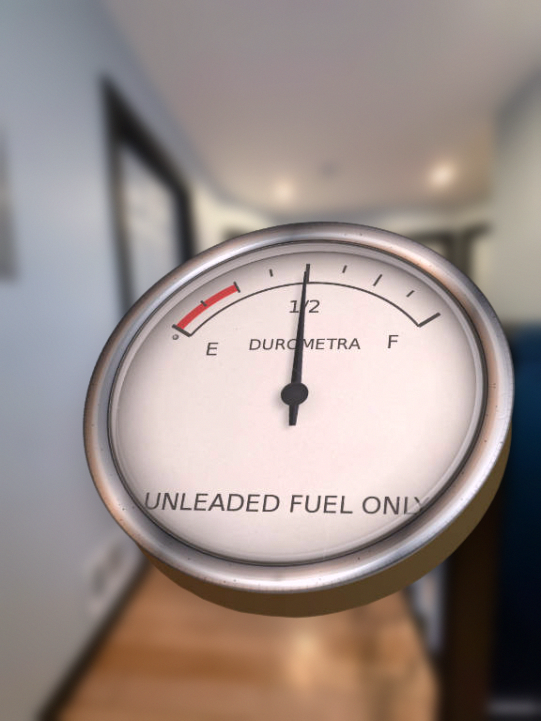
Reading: value=0.5
